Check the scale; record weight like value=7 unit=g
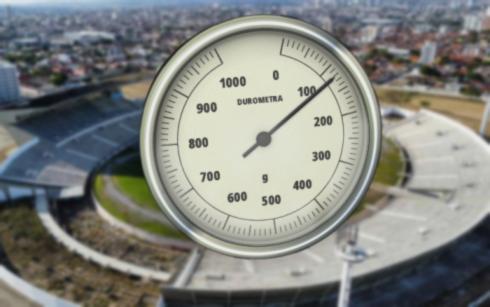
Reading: value=120 unit=g
